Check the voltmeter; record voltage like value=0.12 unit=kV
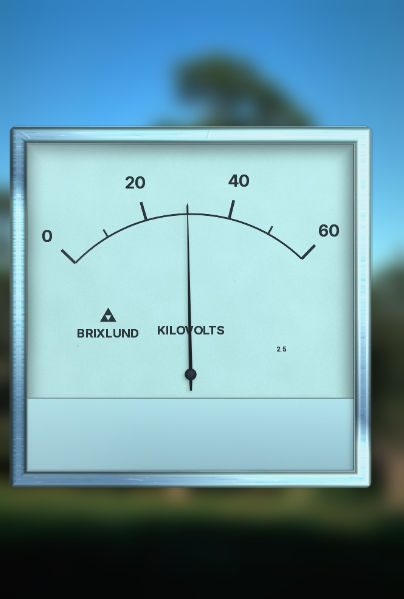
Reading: value=30 unit=kV
